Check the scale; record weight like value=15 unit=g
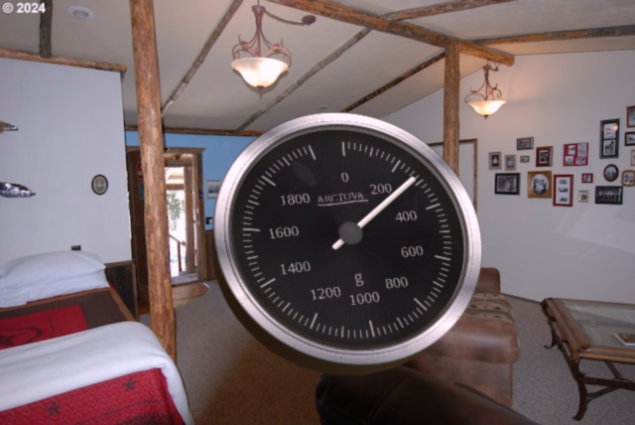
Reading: value=280 unit=g
